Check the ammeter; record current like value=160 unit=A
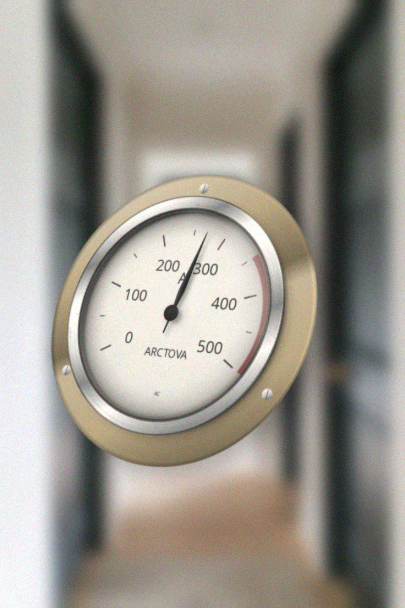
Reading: value=275 unit=A
